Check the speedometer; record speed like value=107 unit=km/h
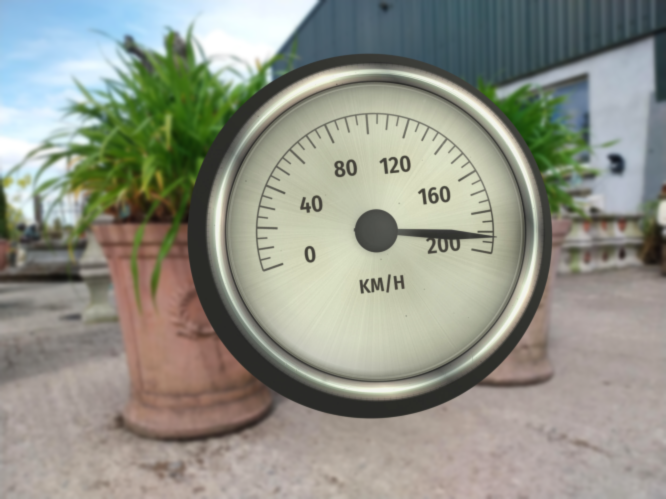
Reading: value=192.5 unit=km/h
